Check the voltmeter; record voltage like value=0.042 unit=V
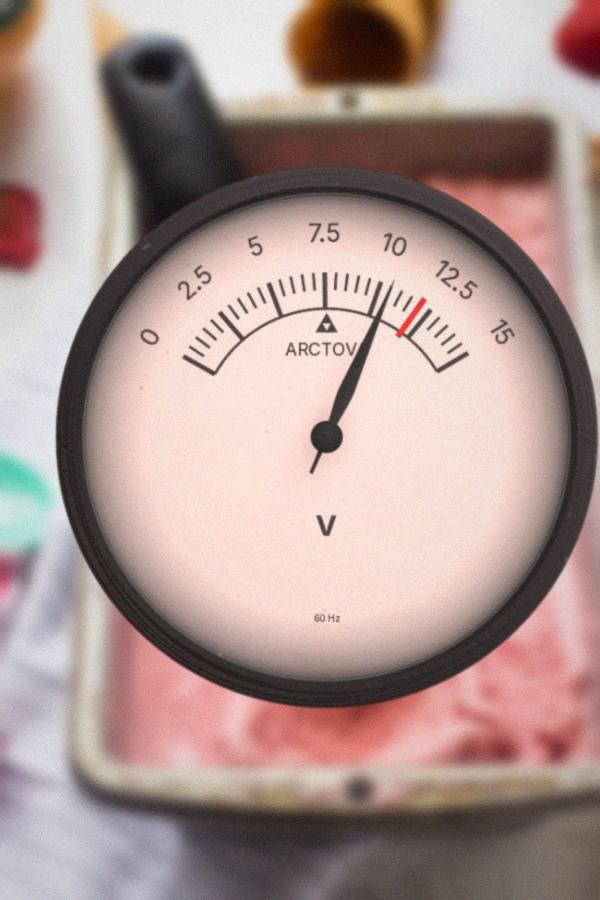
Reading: value=10.5 unit=V
